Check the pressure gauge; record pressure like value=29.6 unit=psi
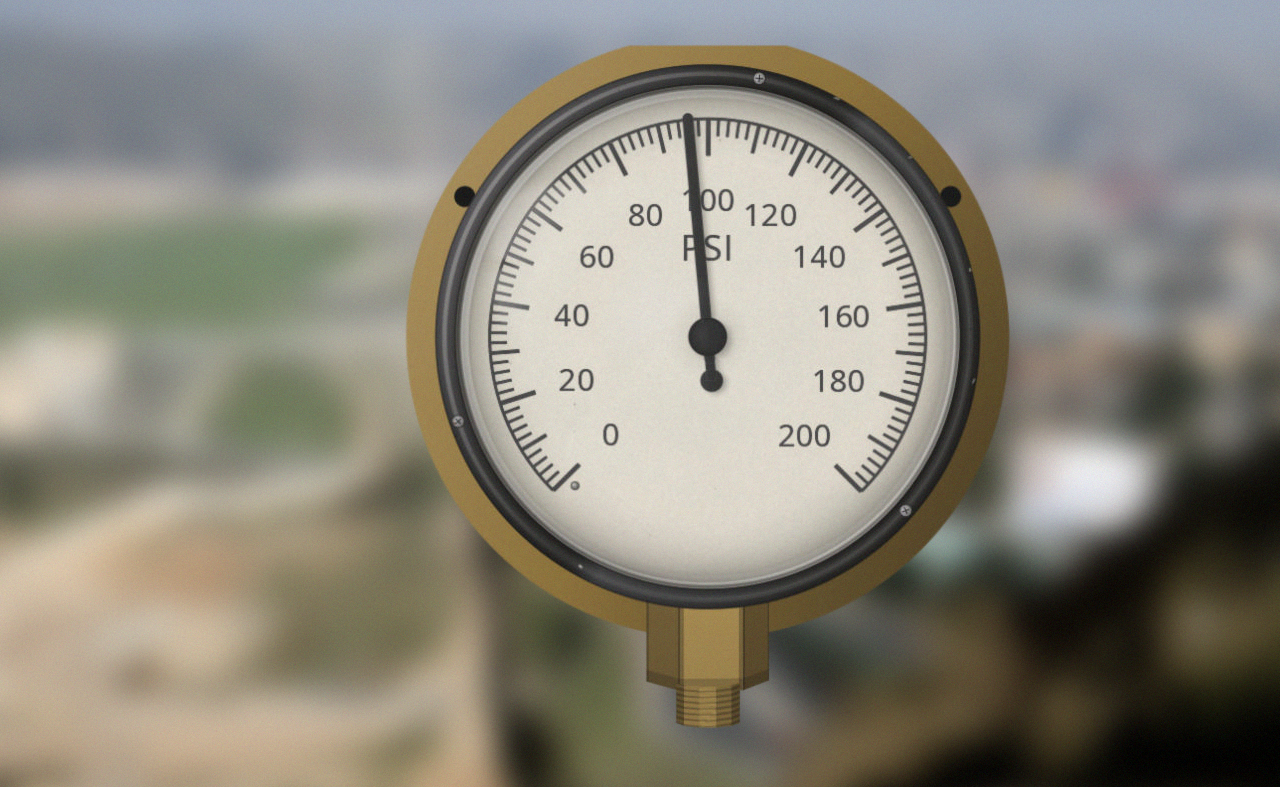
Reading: value=96 unit=psi
